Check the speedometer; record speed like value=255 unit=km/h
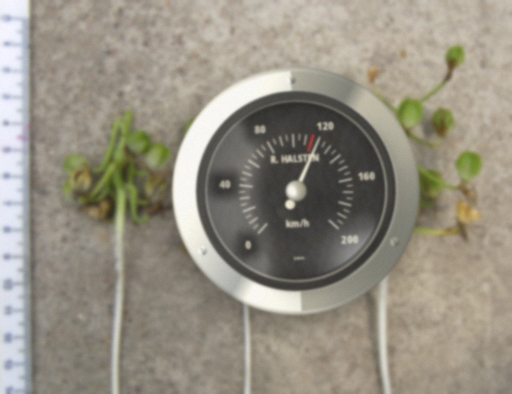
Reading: value=120 unit=km/h
